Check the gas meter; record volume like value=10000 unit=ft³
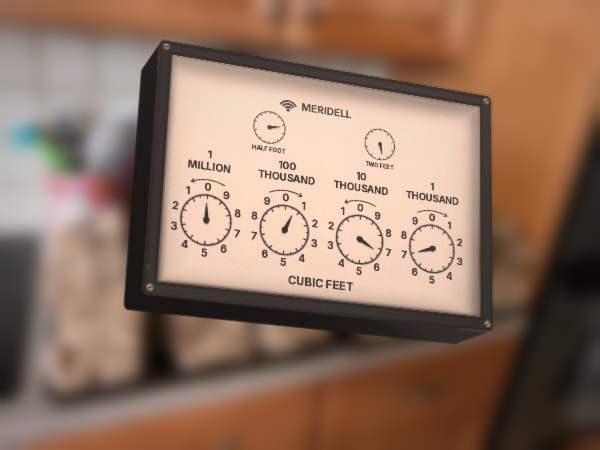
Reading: value=6700 unit=ft³
